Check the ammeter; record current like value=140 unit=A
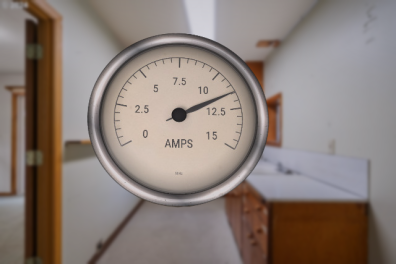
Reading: value=11.5 unit=A
